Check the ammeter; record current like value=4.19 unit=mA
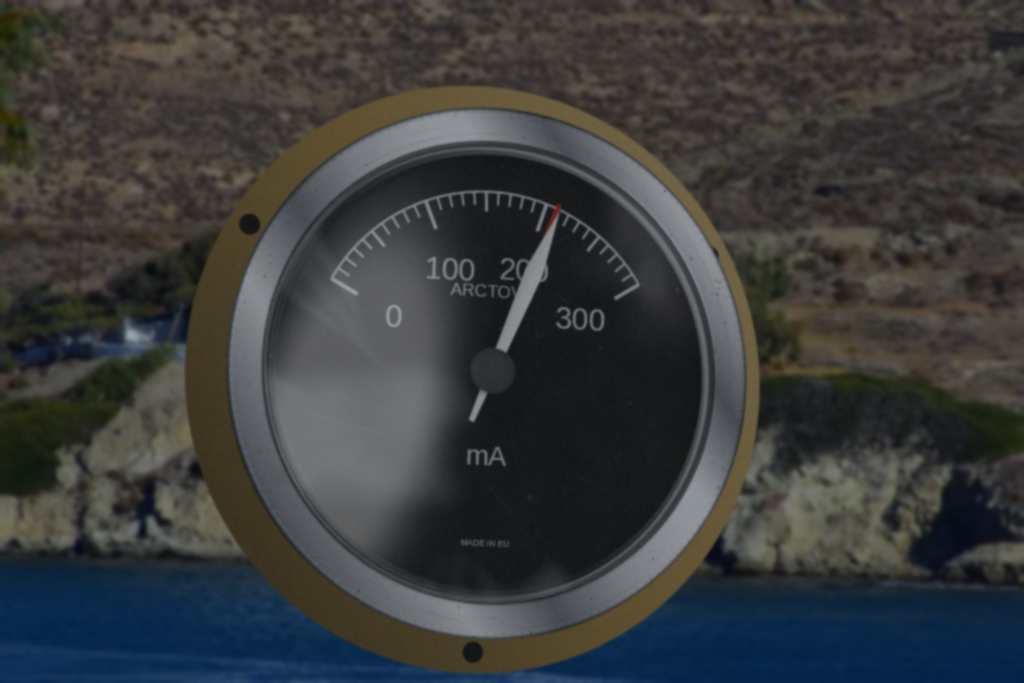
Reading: value=210 unit=mA
